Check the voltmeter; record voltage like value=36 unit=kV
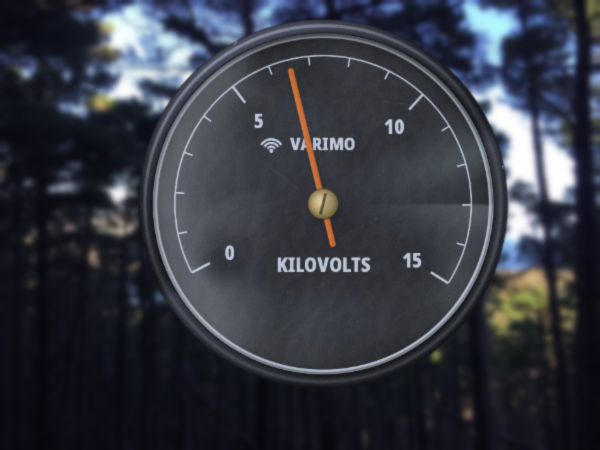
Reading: value=6.5 unit=kV
